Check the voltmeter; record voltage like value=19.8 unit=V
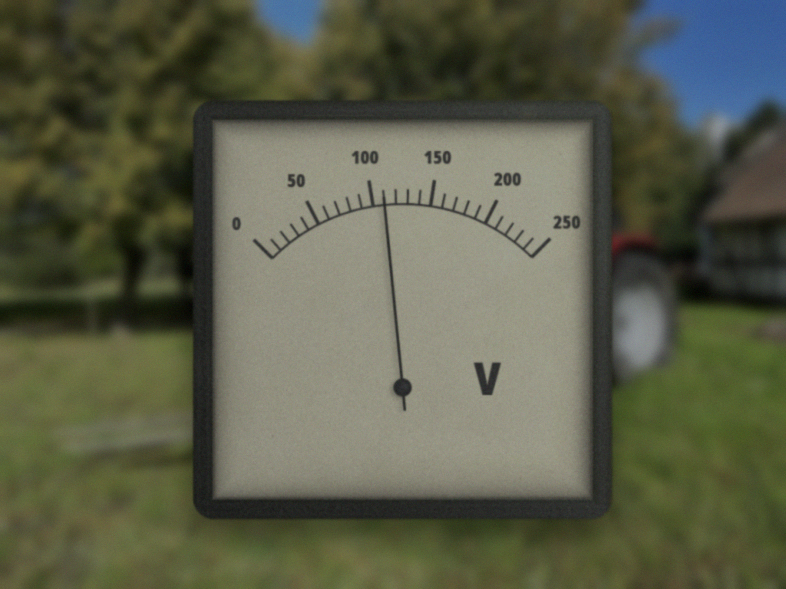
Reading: value=110 unit=V
